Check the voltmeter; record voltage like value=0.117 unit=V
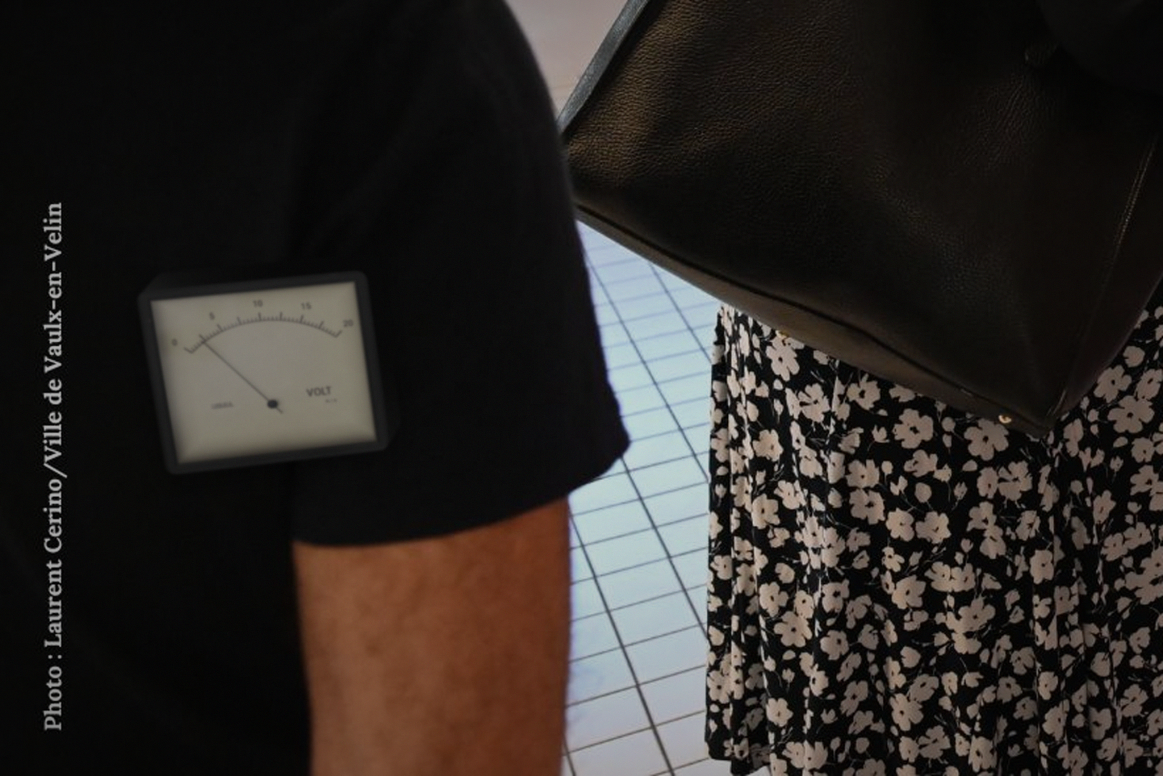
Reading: value=2.5 unit=V
